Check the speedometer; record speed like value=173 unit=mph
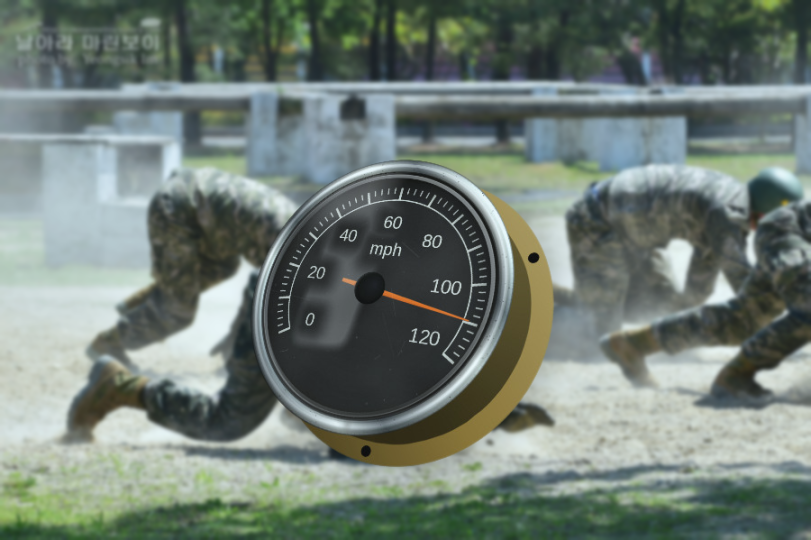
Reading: value=110 unit=mph
